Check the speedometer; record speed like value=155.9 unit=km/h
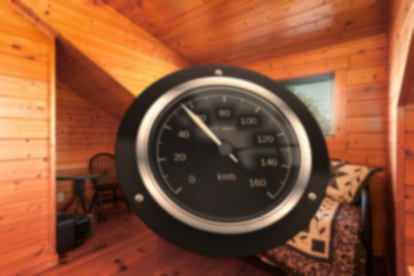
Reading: value=55 unit=km/h
